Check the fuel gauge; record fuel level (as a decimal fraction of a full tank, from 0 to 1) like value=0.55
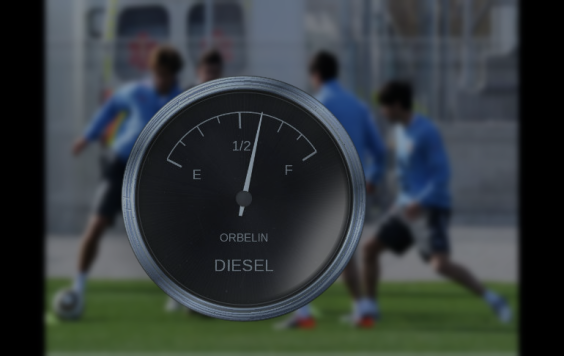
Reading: value=0.625
